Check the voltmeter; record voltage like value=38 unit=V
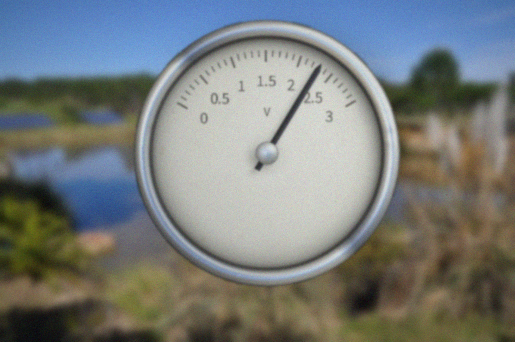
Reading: value=2.3 unit=V
